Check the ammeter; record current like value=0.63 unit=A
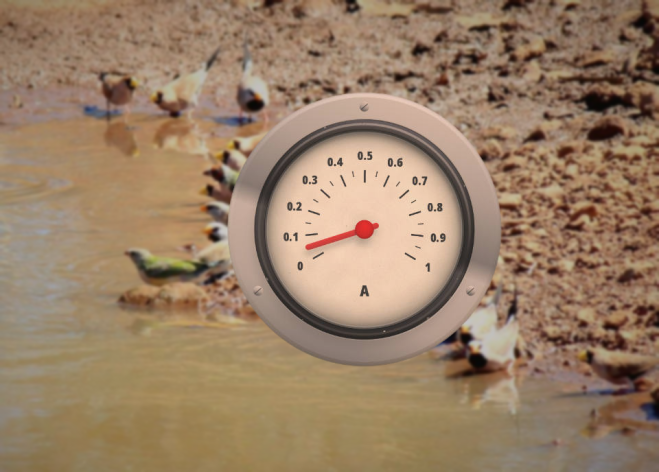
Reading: value=0.05 unit=A
